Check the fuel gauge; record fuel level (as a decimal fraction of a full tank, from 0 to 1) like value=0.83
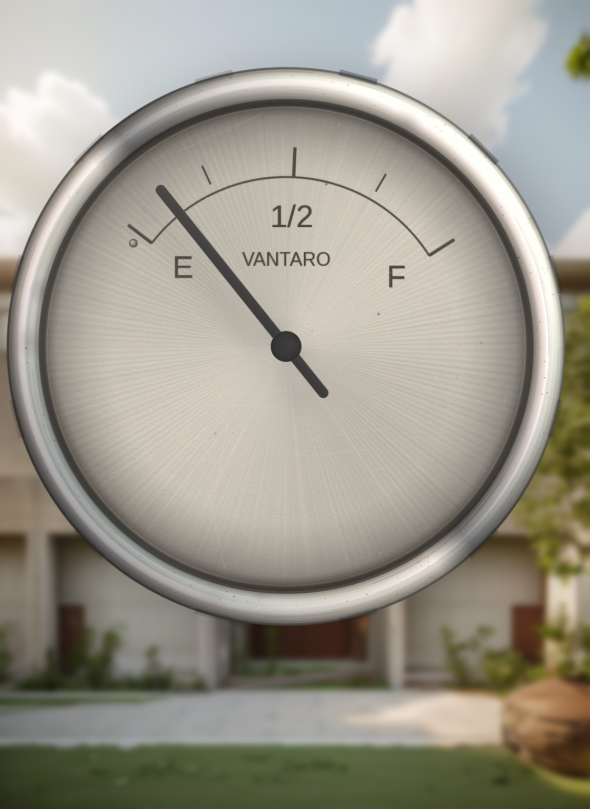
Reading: value=0.125
